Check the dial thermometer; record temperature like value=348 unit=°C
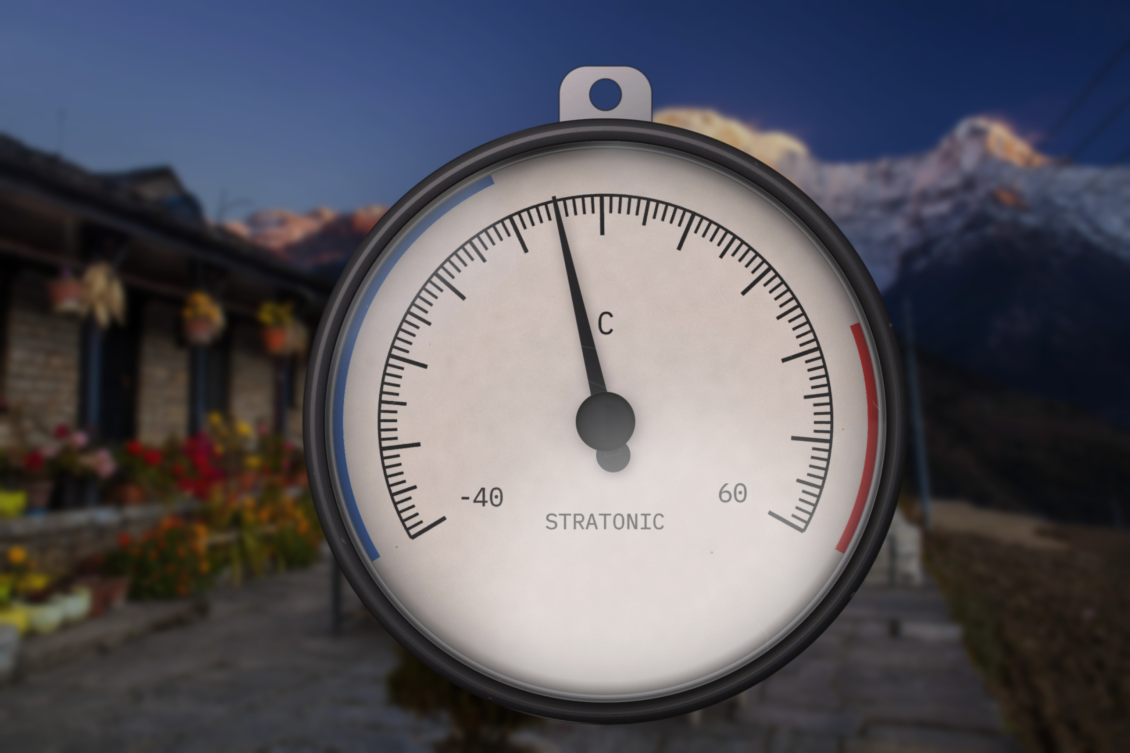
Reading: value=5 unit=°C
